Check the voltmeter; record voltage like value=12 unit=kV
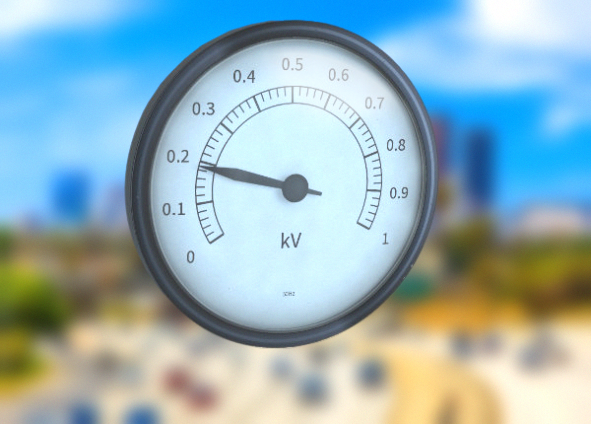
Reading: value=0.19 unit=kV
